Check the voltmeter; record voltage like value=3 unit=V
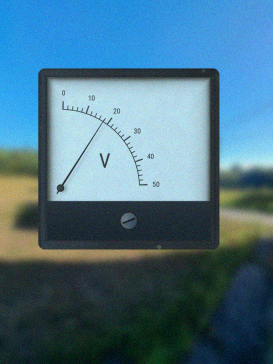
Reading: value=18 unit=V
